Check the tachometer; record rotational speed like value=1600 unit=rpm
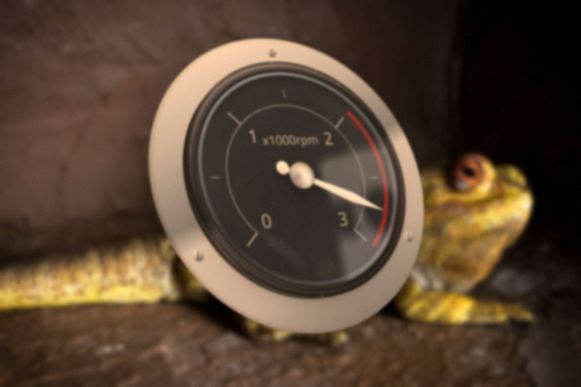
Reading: value=2750 unit=rpm
